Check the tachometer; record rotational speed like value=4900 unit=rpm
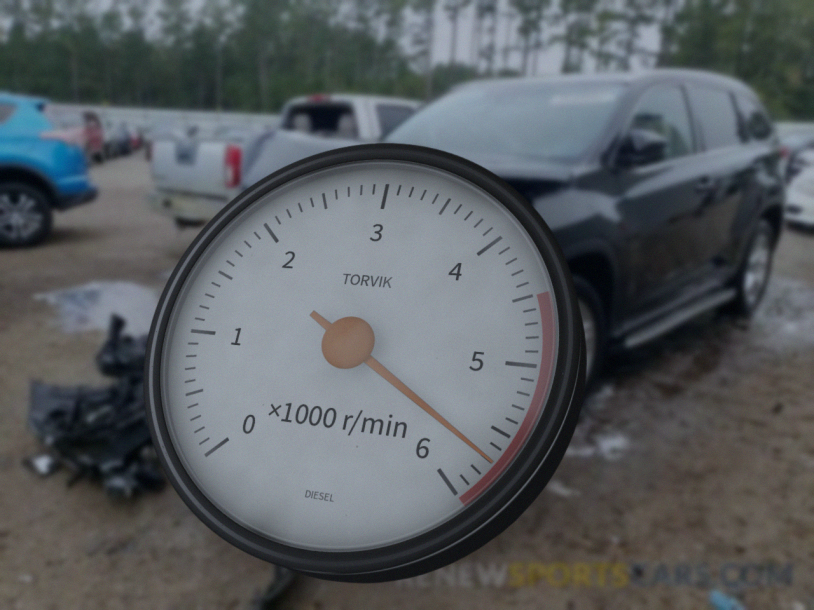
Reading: value=5700 unit=rpm
